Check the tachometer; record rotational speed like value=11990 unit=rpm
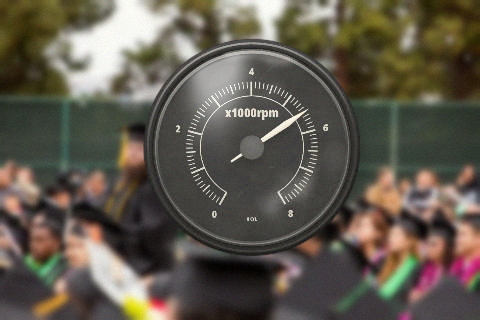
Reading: value=5500 unit=rpm
